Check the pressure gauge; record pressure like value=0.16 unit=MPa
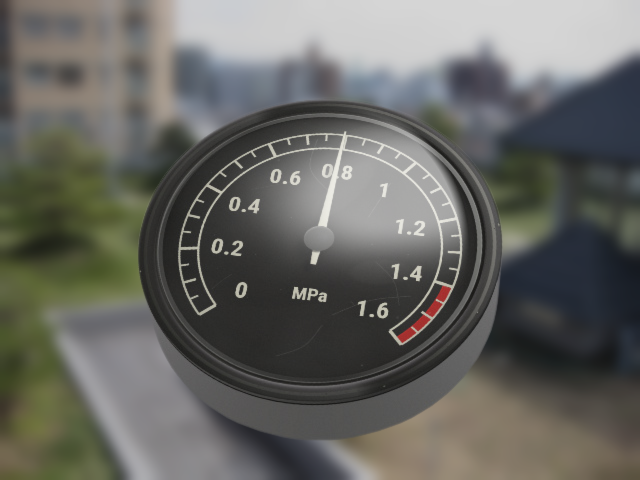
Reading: value=0.8 unit=MPa
